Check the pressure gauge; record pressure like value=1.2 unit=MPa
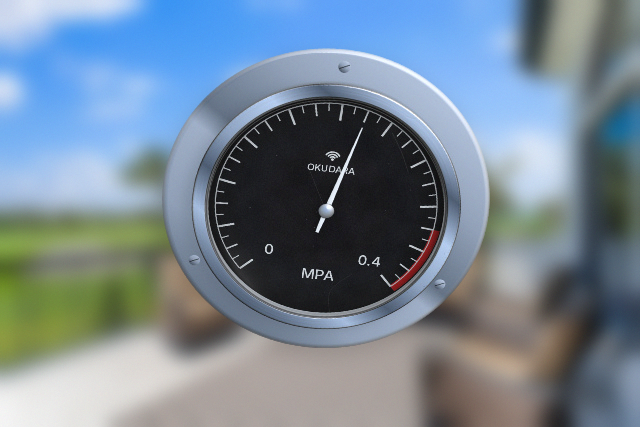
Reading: value=0.22 unit=MPa
